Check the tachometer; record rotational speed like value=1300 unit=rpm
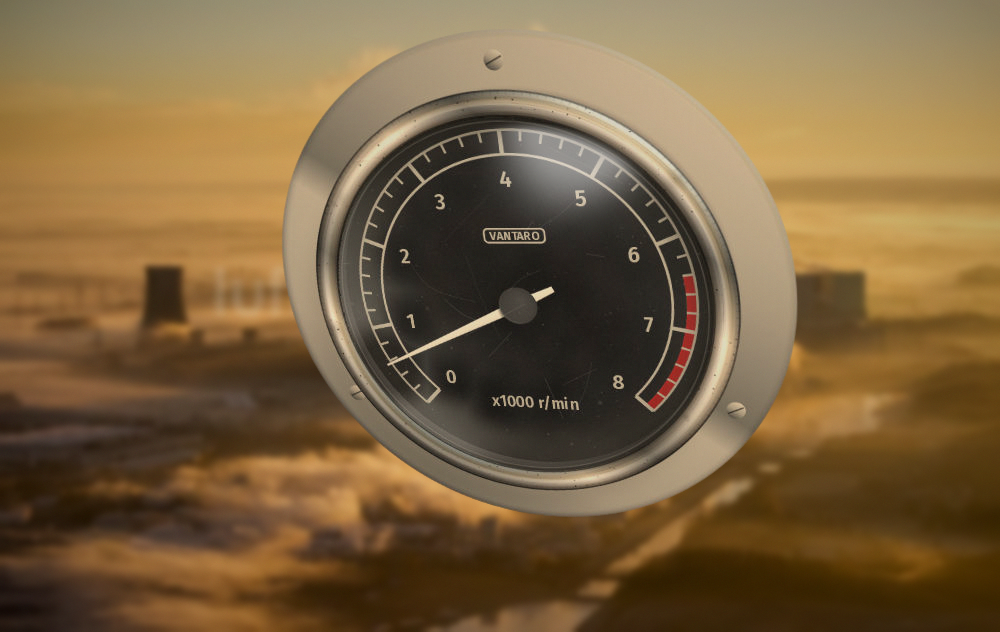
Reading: value=600 unit=rpm
